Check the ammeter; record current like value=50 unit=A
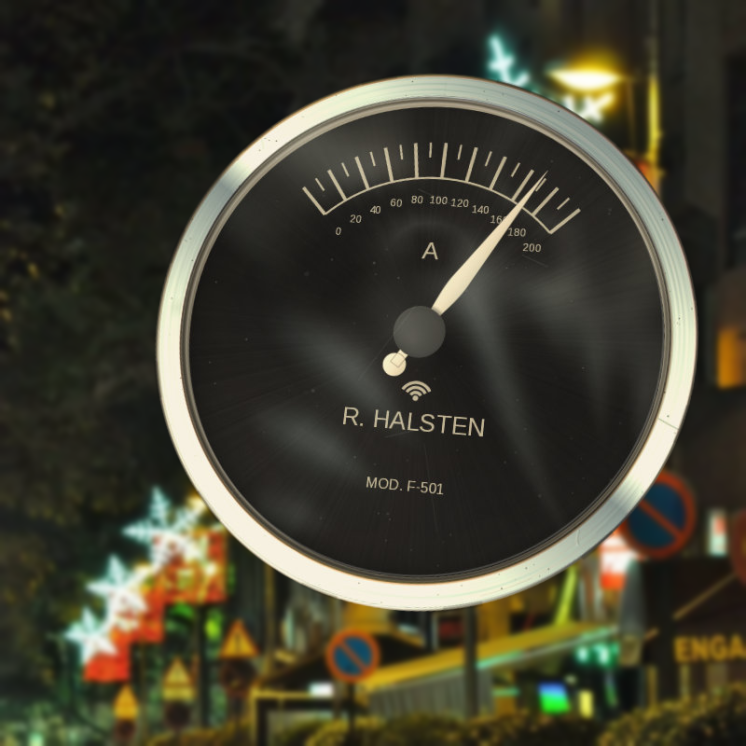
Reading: value=170 unit=A
